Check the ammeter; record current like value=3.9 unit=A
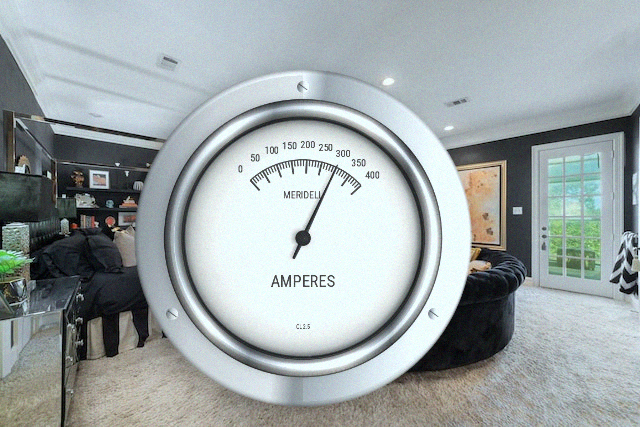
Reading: value=300 unit=A
